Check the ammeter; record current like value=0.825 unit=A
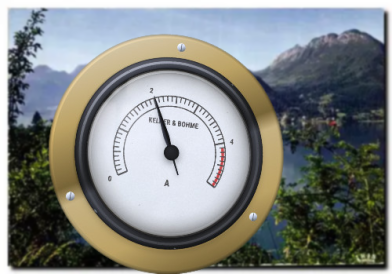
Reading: value=2 unit=A
